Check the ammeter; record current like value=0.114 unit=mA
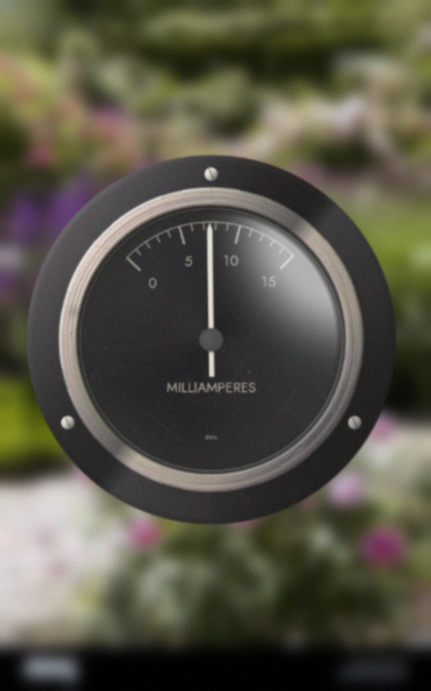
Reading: value=7.5 unit=mA
